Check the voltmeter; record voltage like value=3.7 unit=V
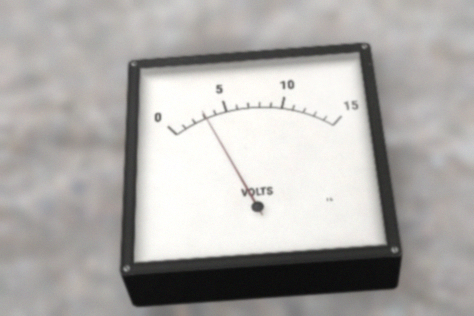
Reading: value=3 unit=V
